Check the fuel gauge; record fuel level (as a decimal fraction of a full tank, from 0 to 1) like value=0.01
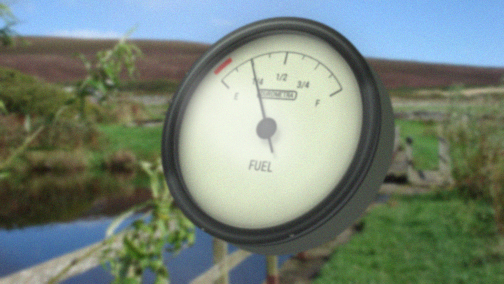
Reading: value=0.25
